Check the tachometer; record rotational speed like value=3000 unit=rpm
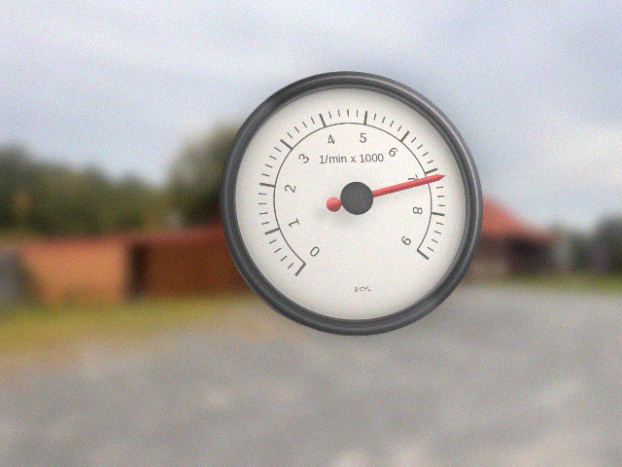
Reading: value=7200 unit=rpm
